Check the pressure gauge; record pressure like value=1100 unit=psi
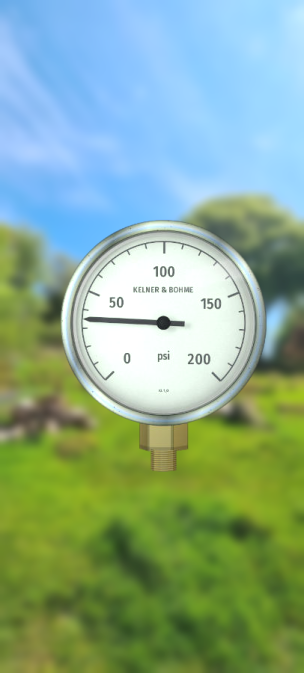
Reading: value=35 unit=psi
